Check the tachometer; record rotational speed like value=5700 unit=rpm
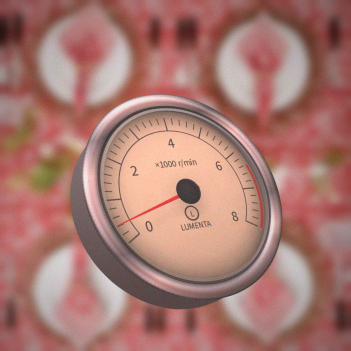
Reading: value=400 unit=rpm
